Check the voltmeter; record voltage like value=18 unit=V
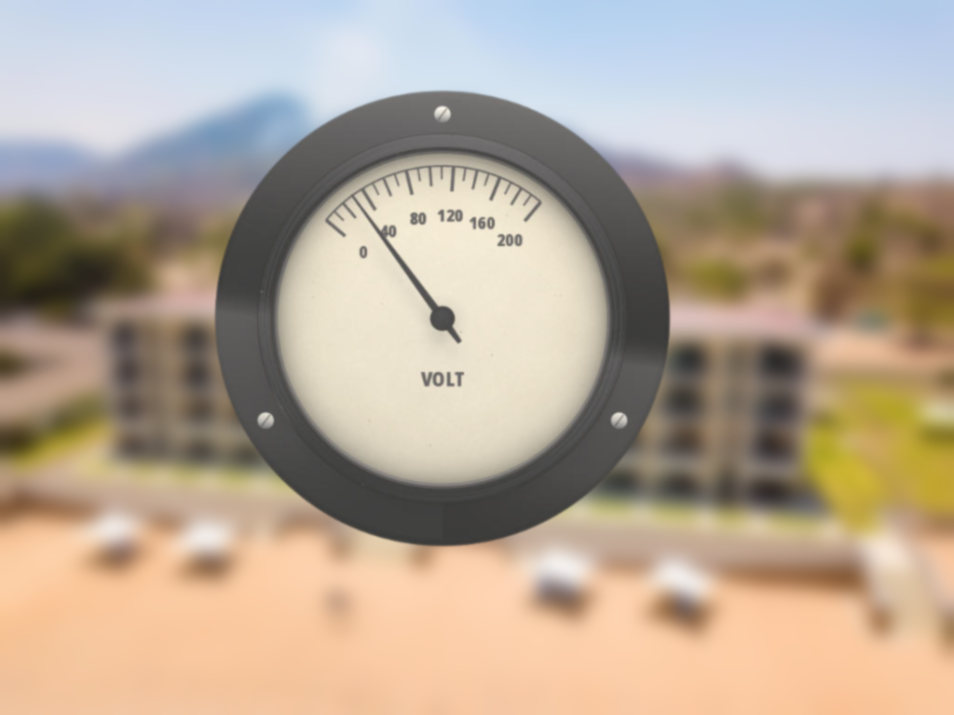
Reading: value=30 unit=V
